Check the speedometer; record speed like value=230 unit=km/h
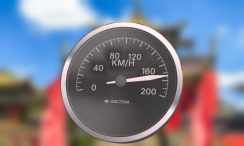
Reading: value=175 unit=km/h
